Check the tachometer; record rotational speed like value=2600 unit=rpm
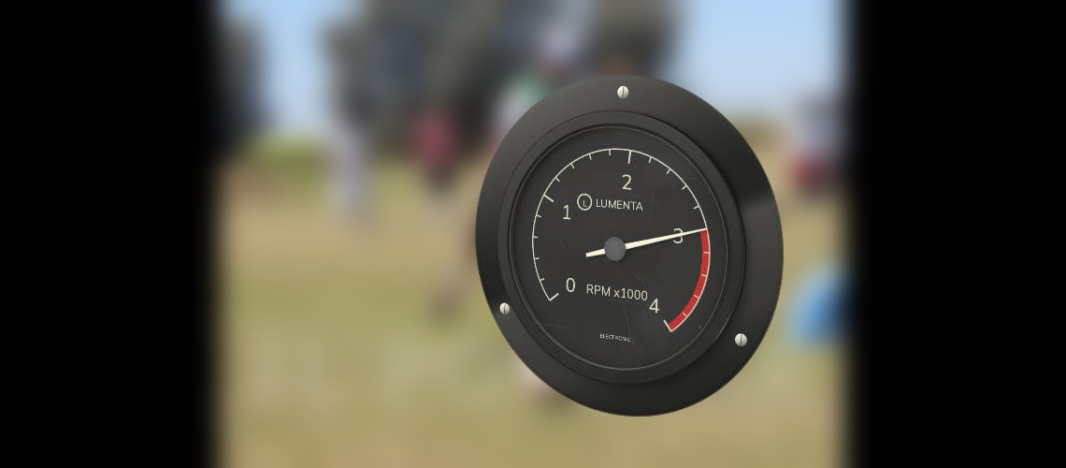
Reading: value=3000 unit=rpm
